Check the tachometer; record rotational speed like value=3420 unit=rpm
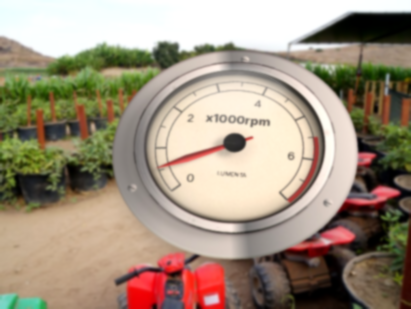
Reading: value=500 unit=rpm
